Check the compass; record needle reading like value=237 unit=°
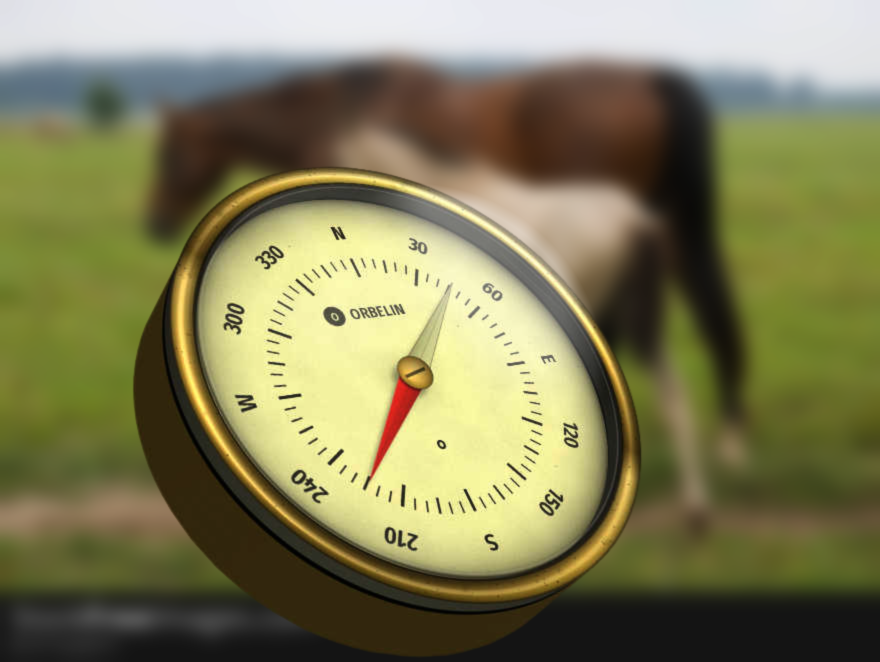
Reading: value=225 unit=°
